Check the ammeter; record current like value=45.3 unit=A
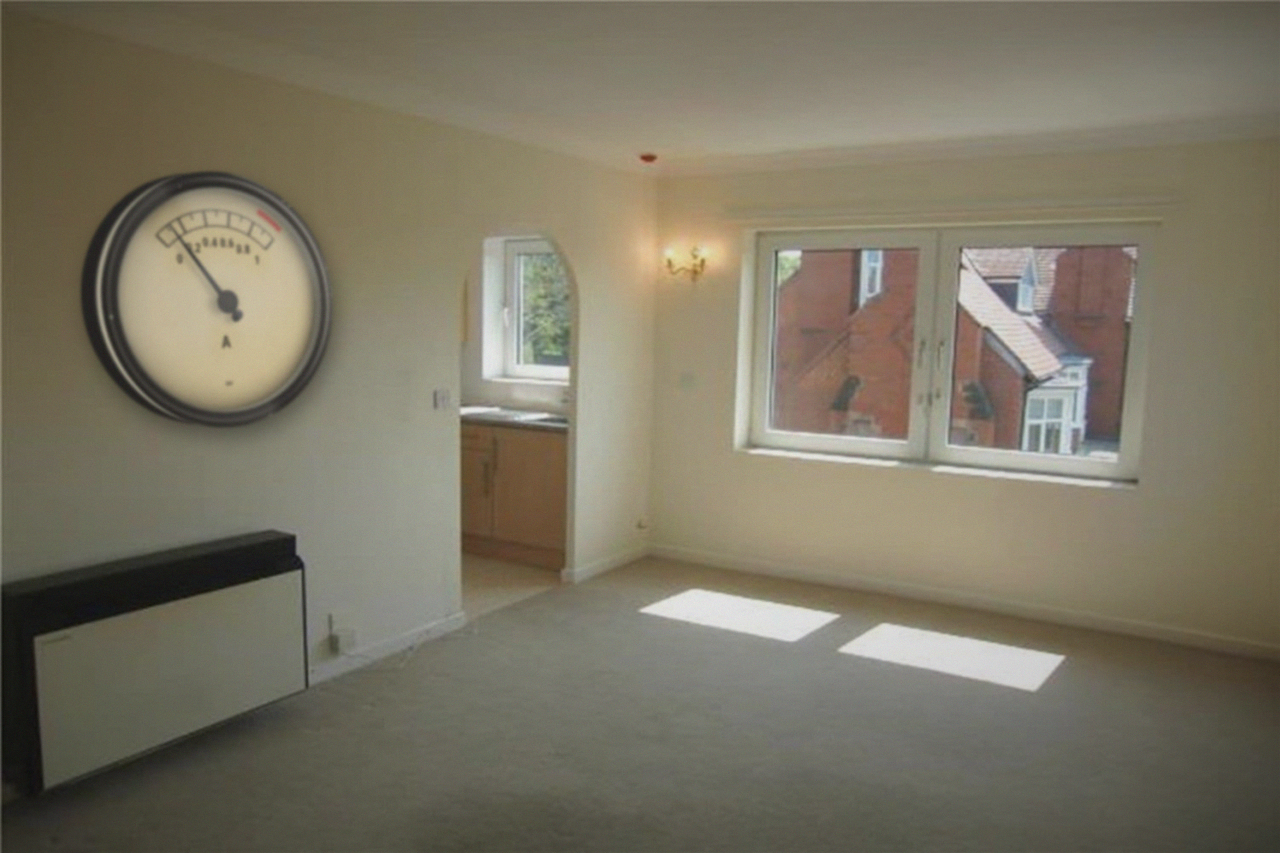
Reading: value=0.1 unit=A
